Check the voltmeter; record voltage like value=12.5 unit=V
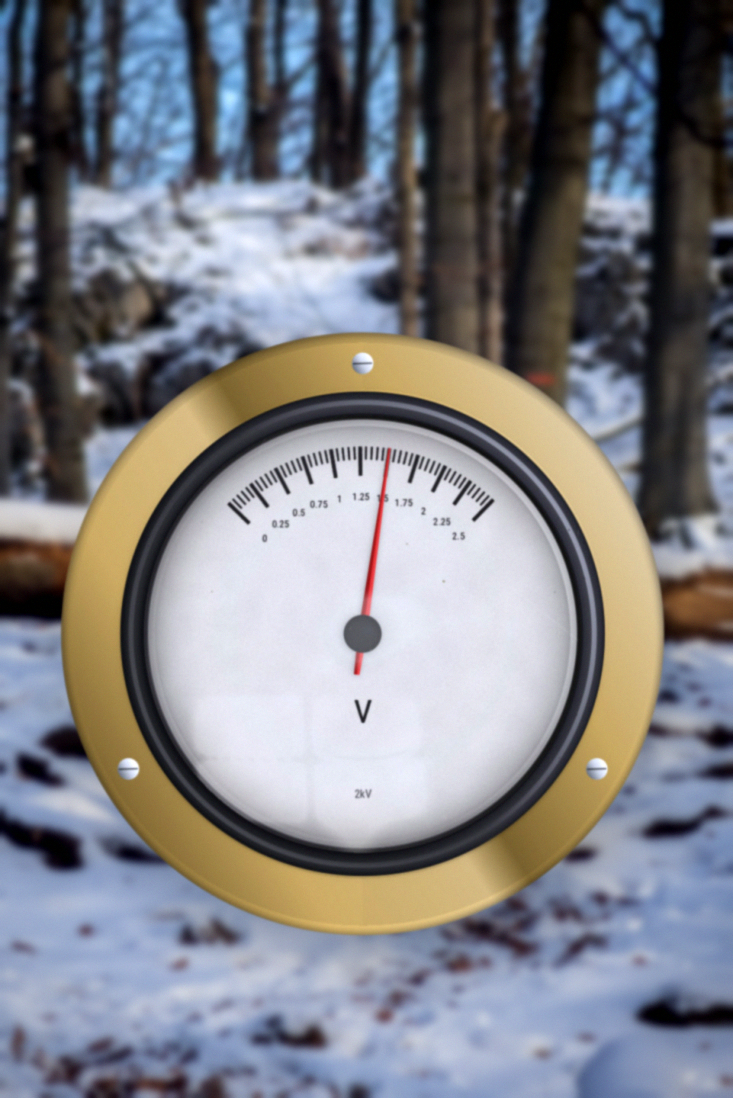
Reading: value=1.5 unit=V
